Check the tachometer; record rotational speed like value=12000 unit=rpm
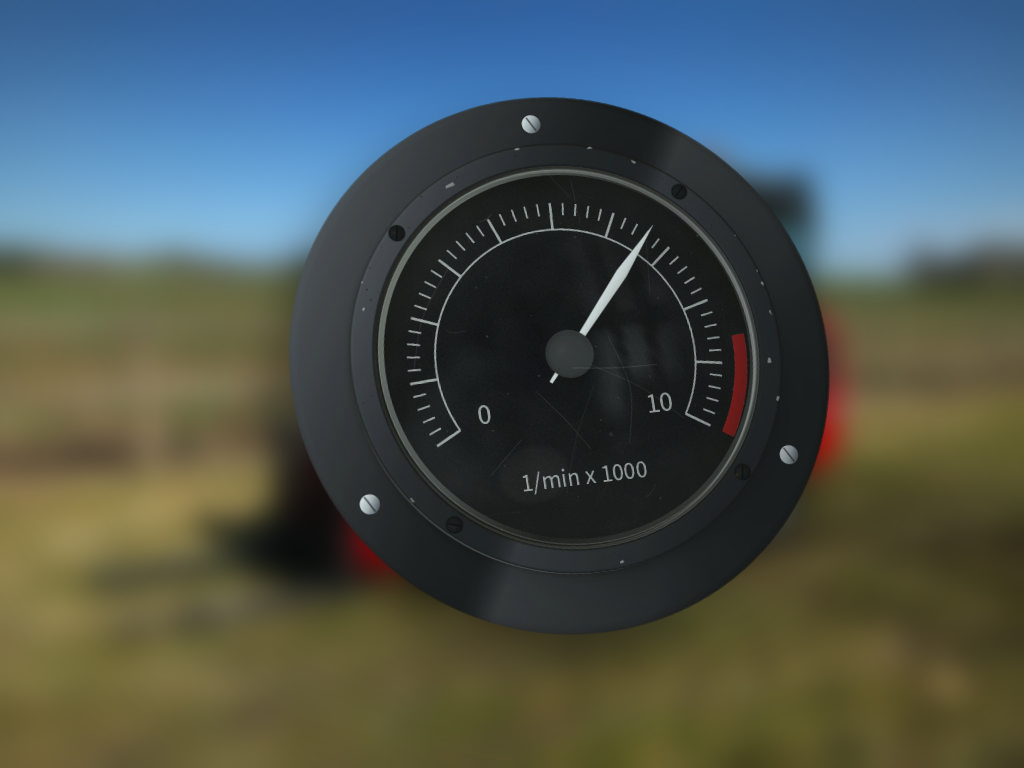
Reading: value=6600 unit=rpm
